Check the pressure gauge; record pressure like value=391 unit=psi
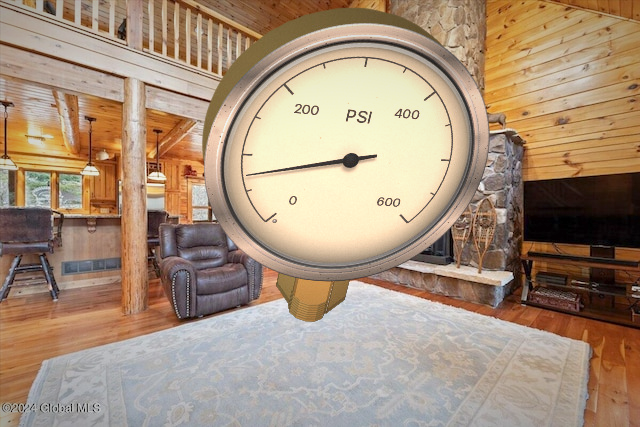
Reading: value=75 unit=psi
